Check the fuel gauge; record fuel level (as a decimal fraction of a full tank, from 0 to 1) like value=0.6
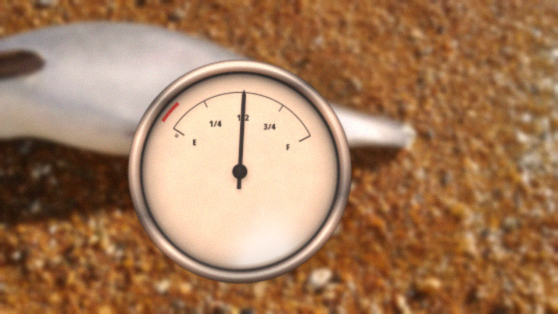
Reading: value=0.5
